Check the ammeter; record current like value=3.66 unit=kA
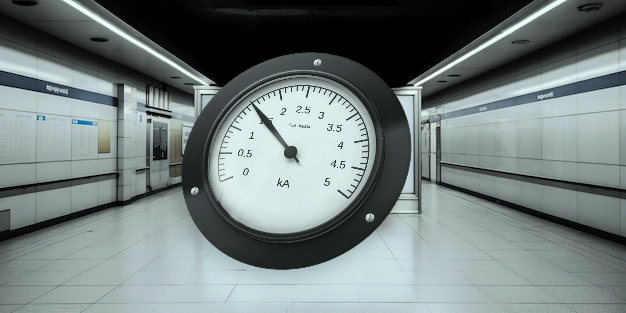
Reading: value=1.5 unit=kA
